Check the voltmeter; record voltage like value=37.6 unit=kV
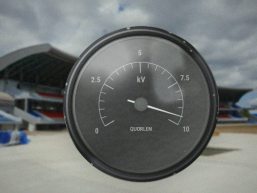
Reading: value=9.5 unit=kV
